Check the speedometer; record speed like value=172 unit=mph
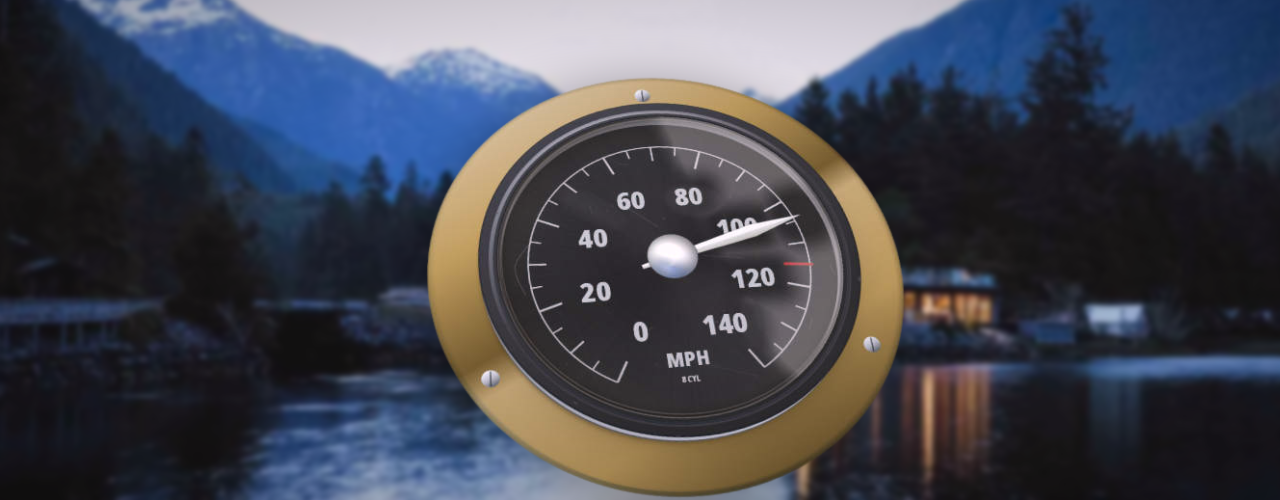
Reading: value=105 unit=mph
